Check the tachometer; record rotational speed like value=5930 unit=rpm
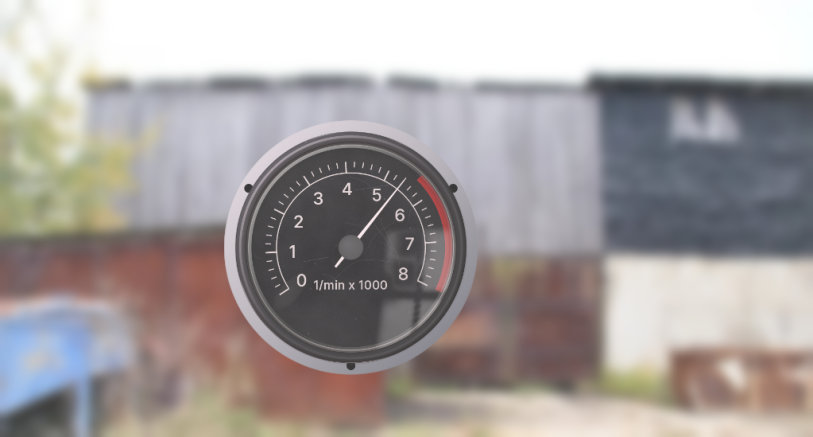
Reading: value=5400 unit=rpm
